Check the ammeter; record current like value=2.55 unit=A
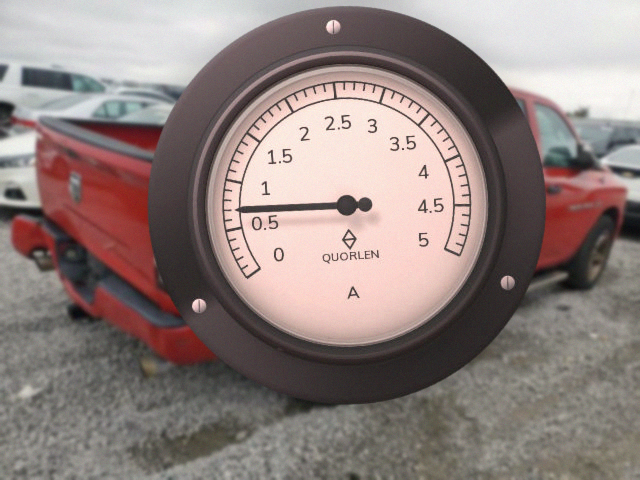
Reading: value=0.7 unit=A
